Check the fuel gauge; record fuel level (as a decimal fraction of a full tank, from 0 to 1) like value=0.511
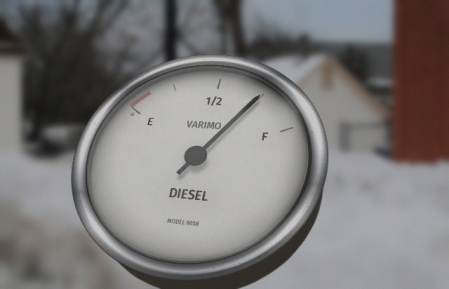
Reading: value=0.75
